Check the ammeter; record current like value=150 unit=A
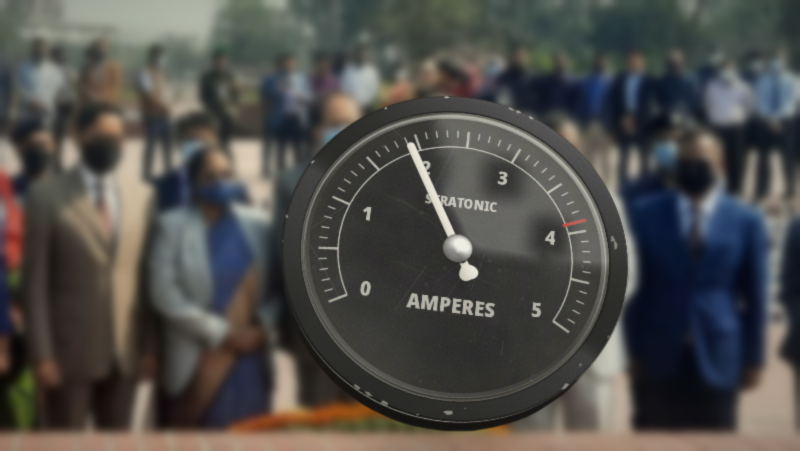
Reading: value=1.9 unit=A
